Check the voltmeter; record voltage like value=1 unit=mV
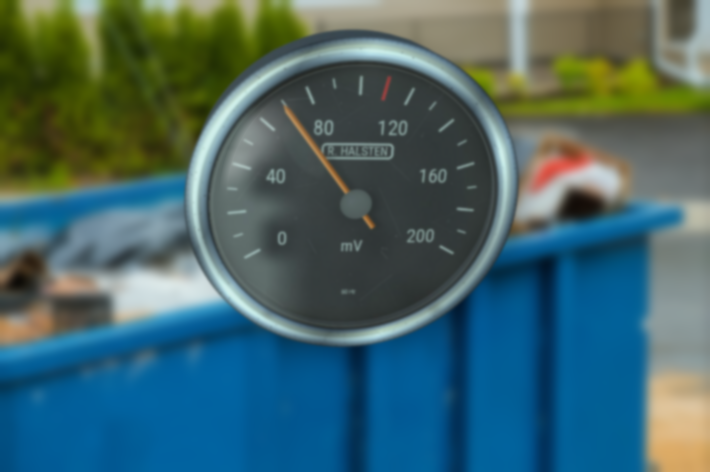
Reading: value=70 unit=mV
